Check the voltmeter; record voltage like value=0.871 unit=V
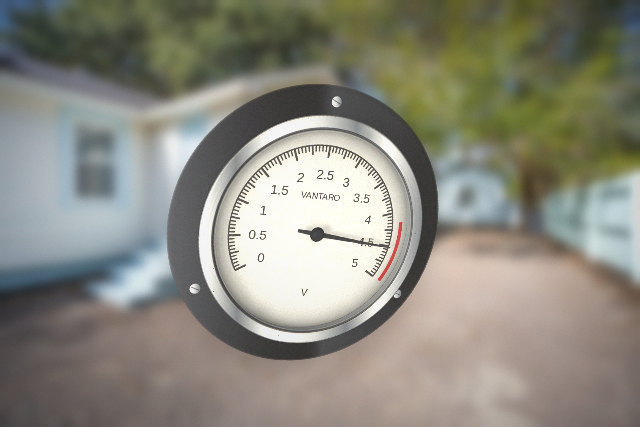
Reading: value=4.5 unit=V
